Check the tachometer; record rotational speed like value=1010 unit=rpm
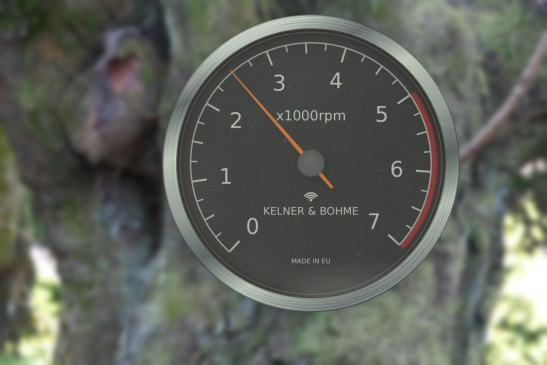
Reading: value=2500 unit=rpm
